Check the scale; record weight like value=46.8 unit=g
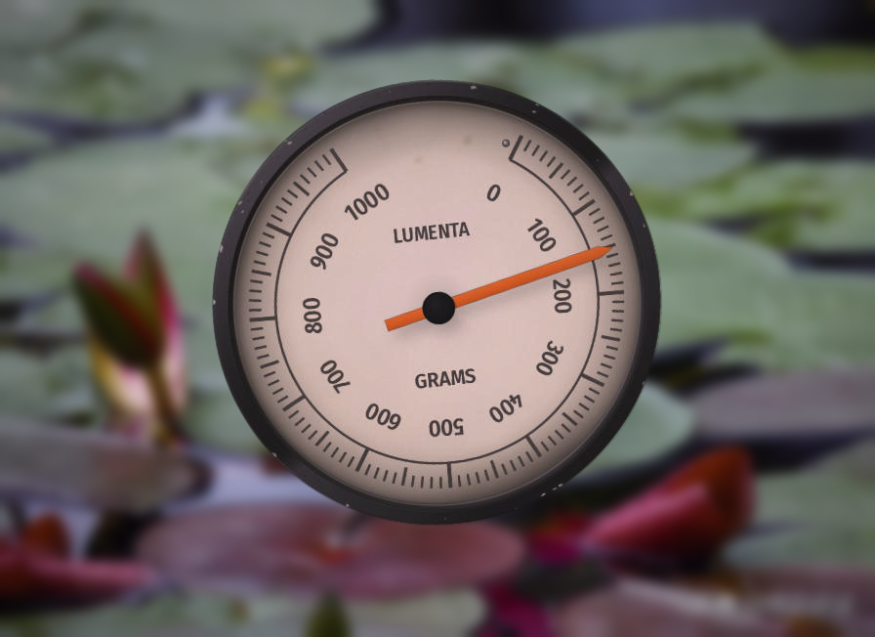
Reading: value=150 unit=g
